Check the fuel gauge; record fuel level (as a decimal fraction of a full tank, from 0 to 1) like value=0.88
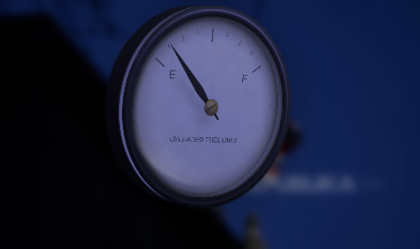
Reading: value=0.125
